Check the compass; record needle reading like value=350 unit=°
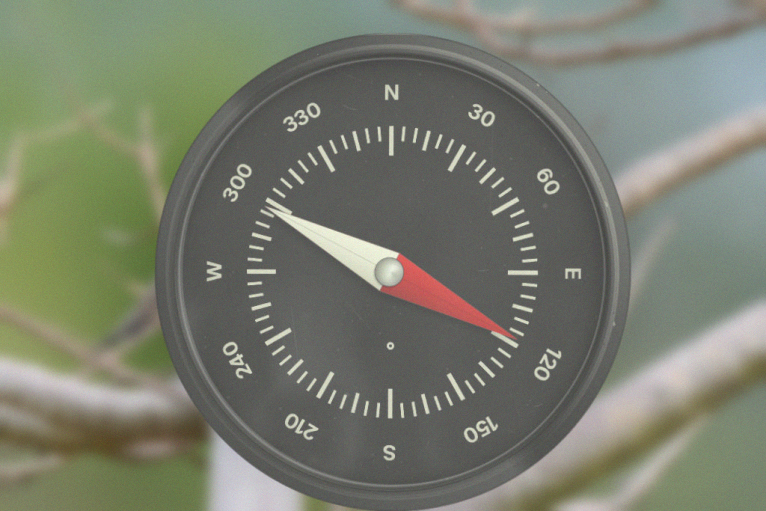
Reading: value=117.5 unit=°
